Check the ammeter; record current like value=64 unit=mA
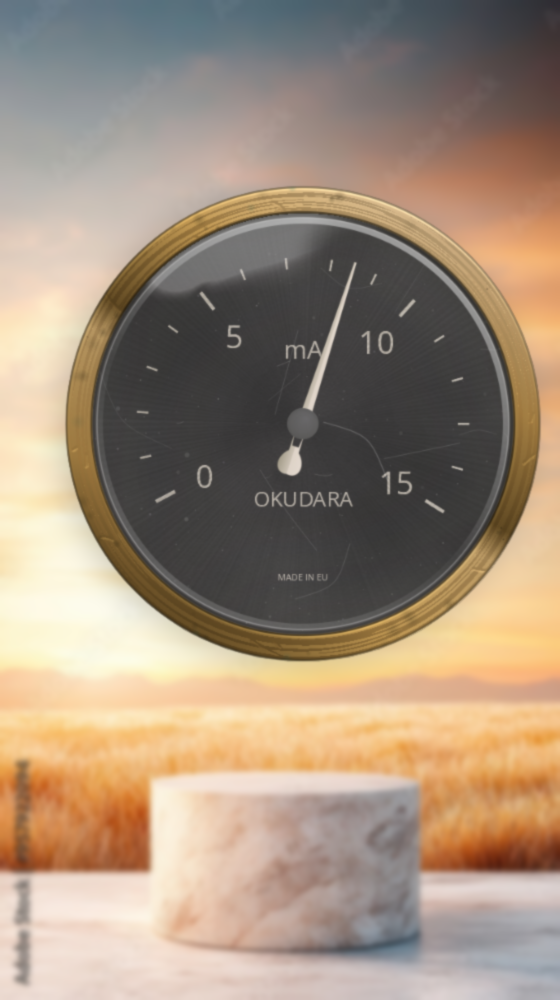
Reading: value=8.5 unit=mA
